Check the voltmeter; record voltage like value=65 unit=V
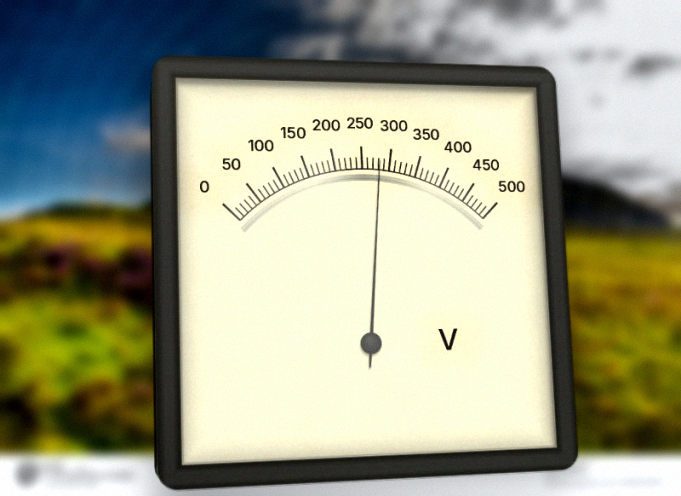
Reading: value=280 unit=V
